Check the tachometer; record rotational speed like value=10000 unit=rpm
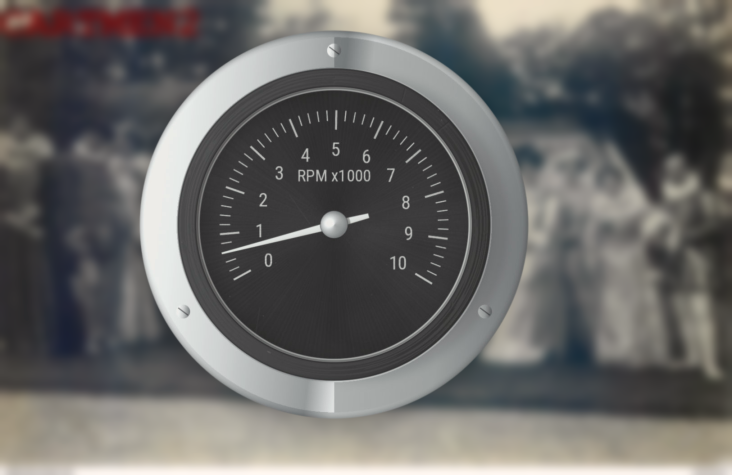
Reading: value=600 unit=rpm
